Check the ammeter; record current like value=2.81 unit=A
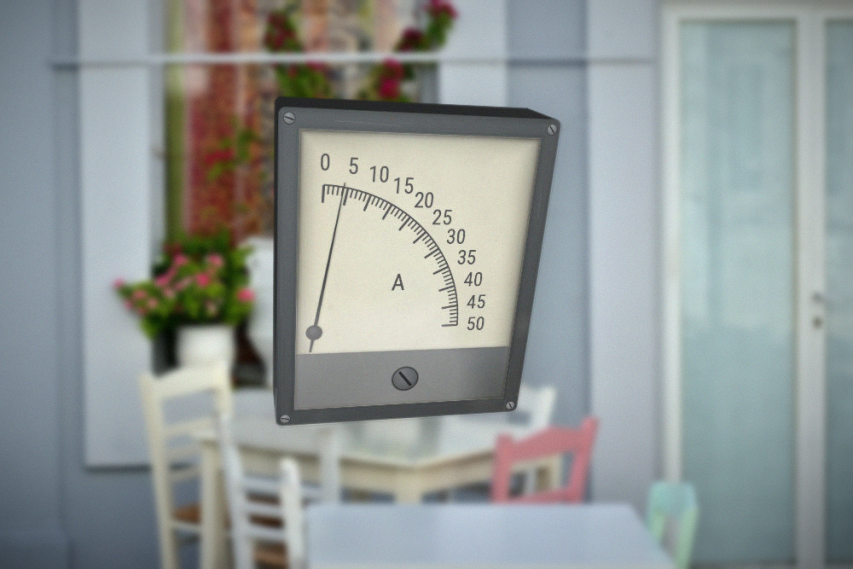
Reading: value=4 unit=A
